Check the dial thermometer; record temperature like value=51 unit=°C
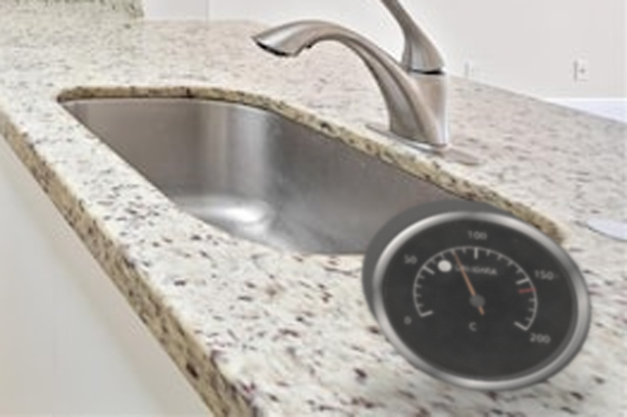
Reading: value=80 unit=°C
